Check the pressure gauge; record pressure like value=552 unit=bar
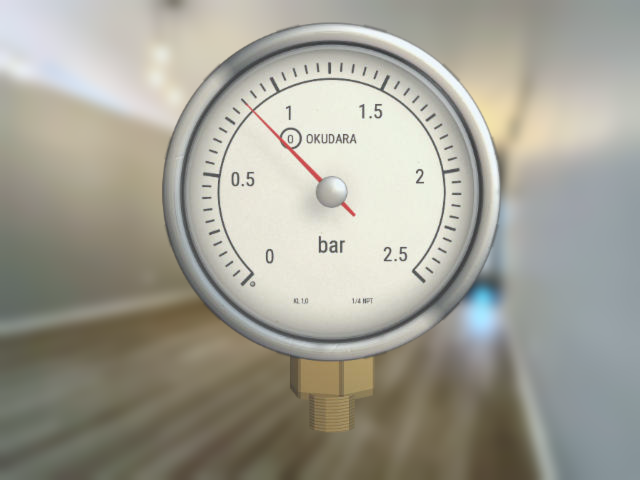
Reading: value=0.85 unit=bar
